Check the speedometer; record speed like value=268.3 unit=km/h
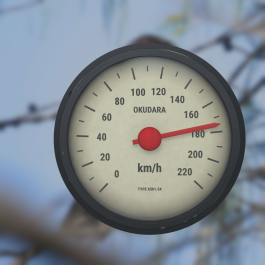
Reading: value=175 unit=km/h
